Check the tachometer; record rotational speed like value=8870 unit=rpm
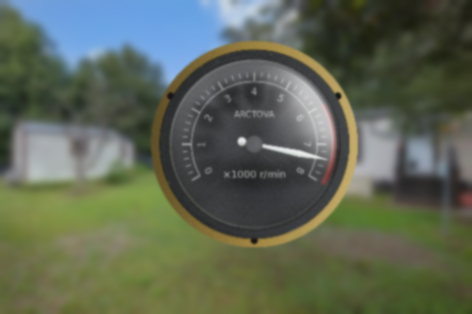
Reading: value=7400 unit=rpm
